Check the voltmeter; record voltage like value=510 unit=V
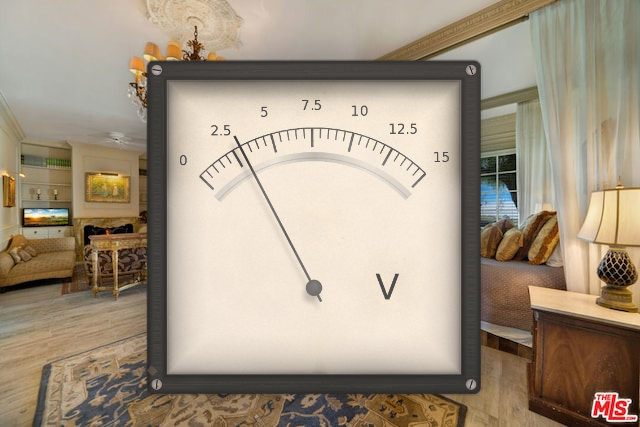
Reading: value=3 unit=V
